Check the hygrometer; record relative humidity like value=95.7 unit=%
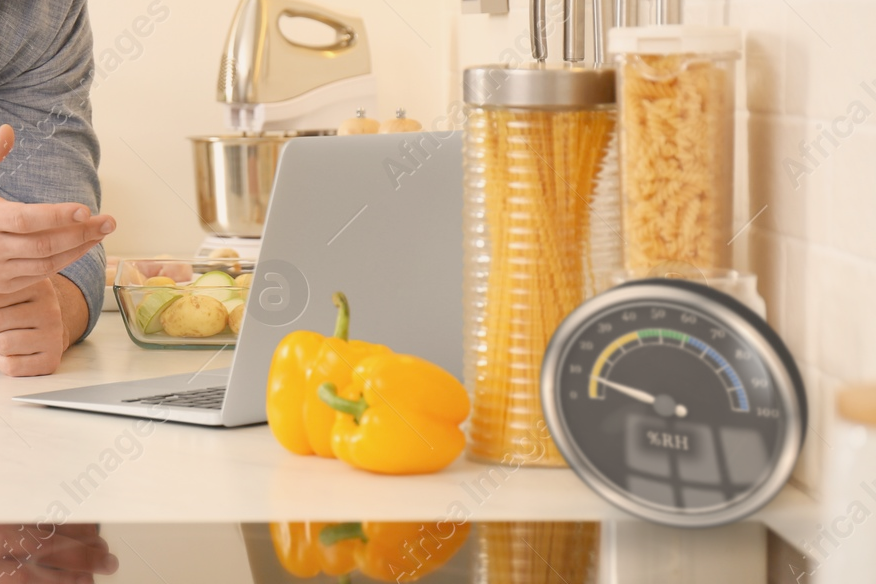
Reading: value=10 unit=%
